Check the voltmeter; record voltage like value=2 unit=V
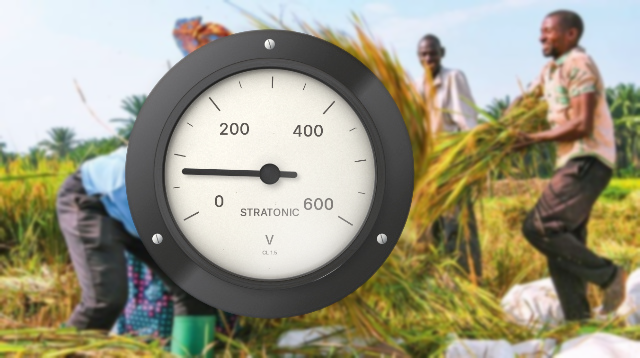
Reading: value=75 unit=V
